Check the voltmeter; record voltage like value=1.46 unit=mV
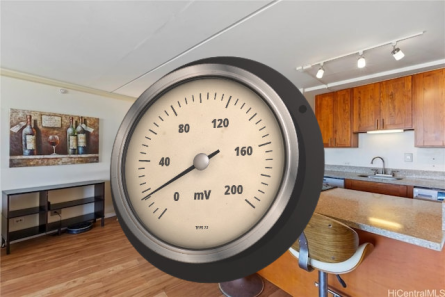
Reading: value=15 unit=mV
